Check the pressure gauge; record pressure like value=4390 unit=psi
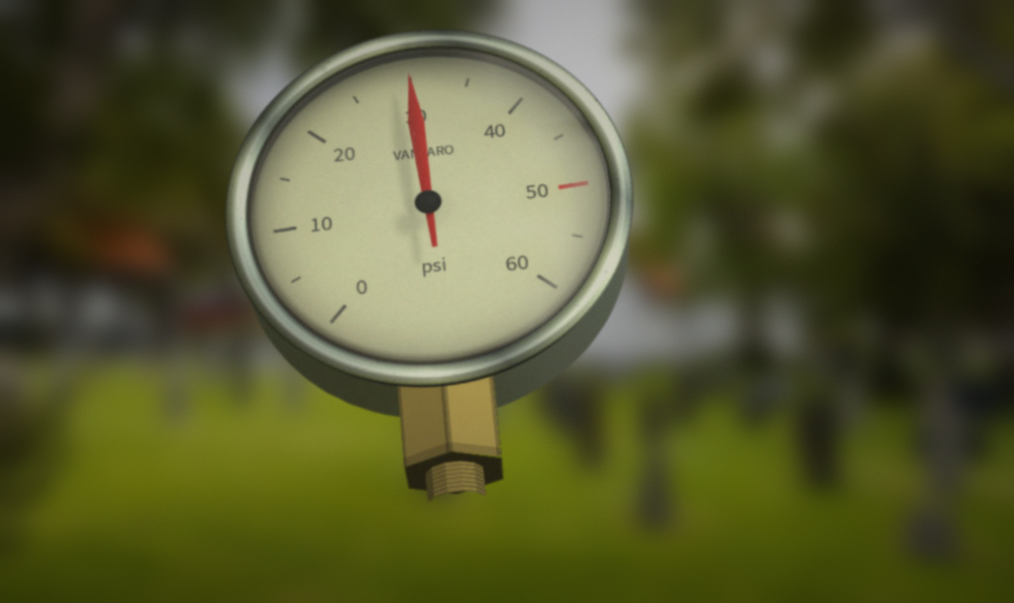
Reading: value=30 unit=psi
